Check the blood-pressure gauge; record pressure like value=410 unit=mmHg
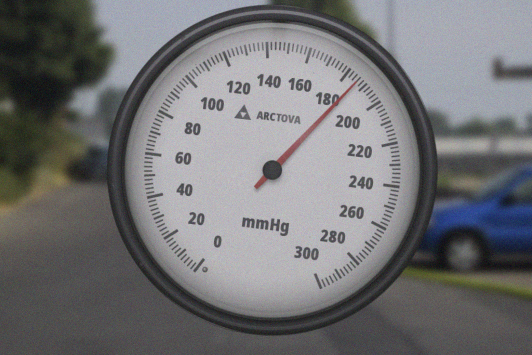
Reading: value=186 unit=mmHg
